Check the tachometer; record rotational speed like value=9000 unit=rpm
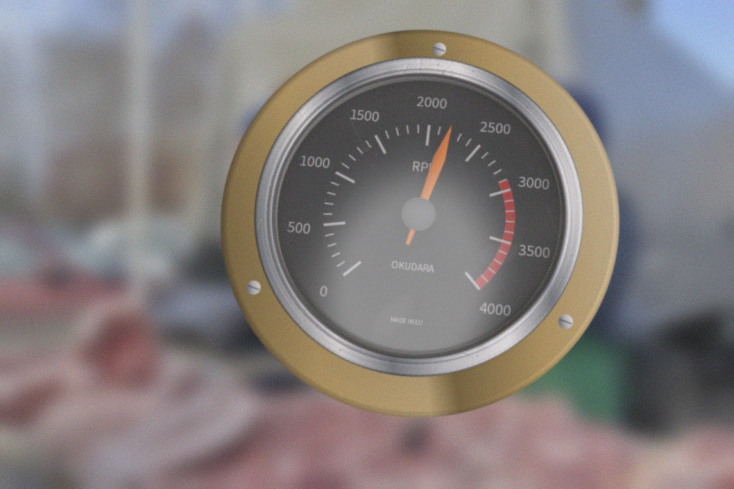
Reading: value=2200 unit=rpm
